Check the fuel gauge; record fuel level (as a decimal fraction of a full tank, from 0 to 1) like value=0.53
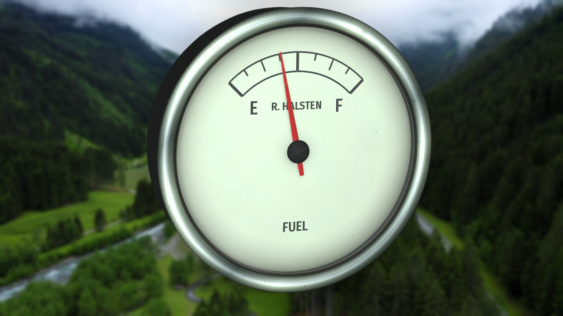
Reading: value=0.375
